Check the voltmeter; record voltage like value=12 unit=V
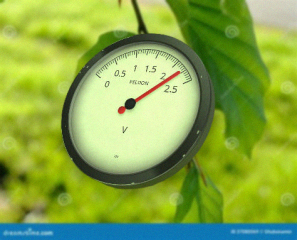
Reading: value=2.25 unit=V
